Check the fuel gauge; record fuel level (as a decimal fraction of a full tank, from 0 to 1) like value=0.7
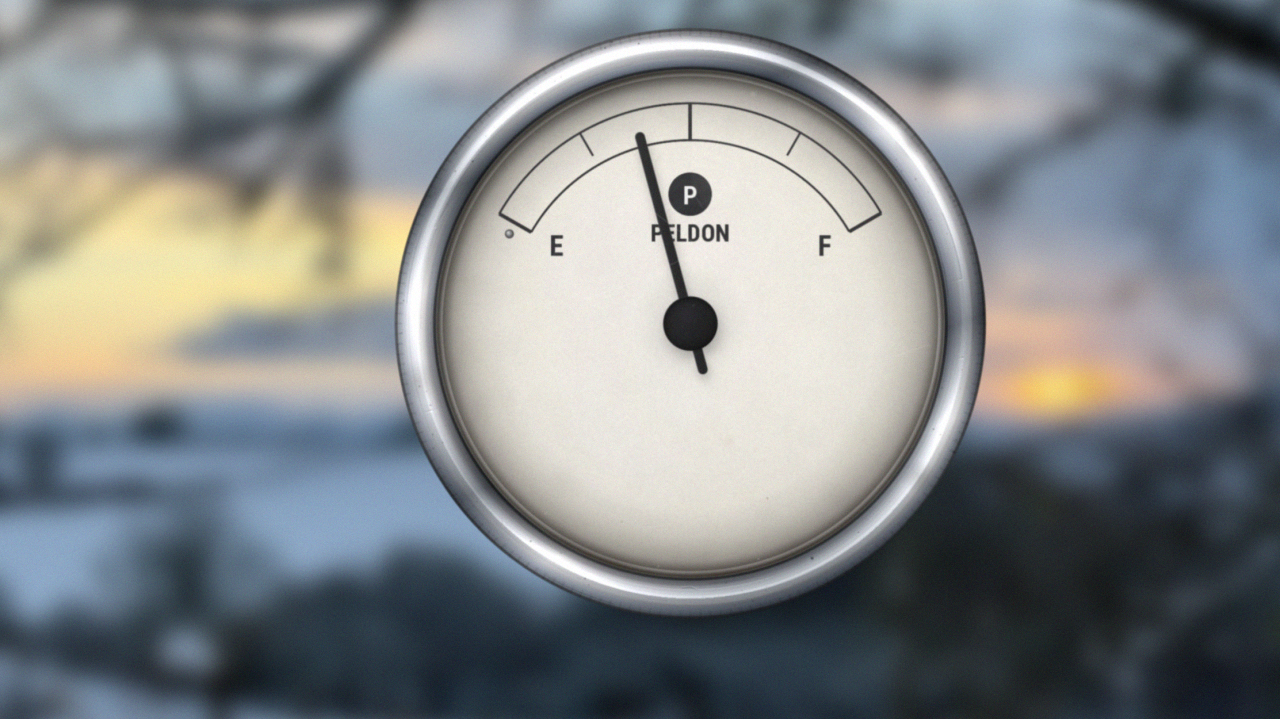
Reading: value=0.375
